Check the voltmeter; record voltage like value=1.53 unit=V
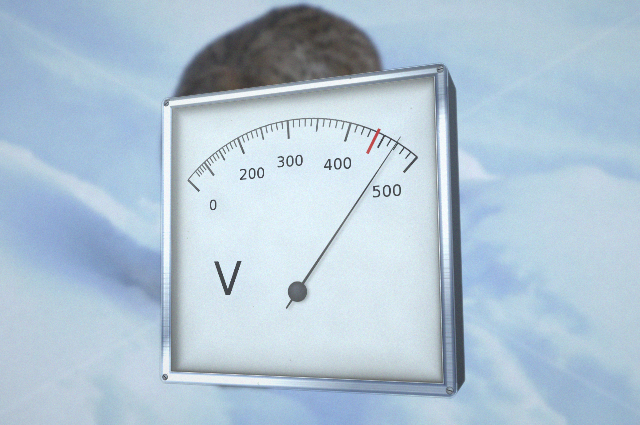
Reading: value=470 unit=V
